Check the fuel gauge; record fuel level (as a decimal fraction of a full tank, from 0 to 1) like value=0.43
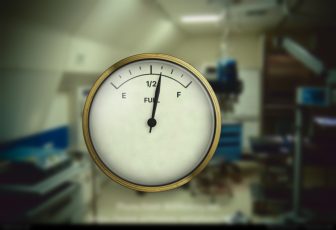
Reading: value=0.625
